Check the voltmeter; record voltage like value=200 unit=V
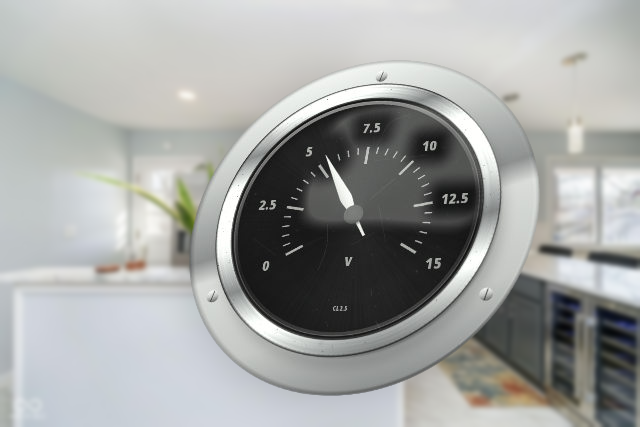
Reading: value=5.5 unit=V
